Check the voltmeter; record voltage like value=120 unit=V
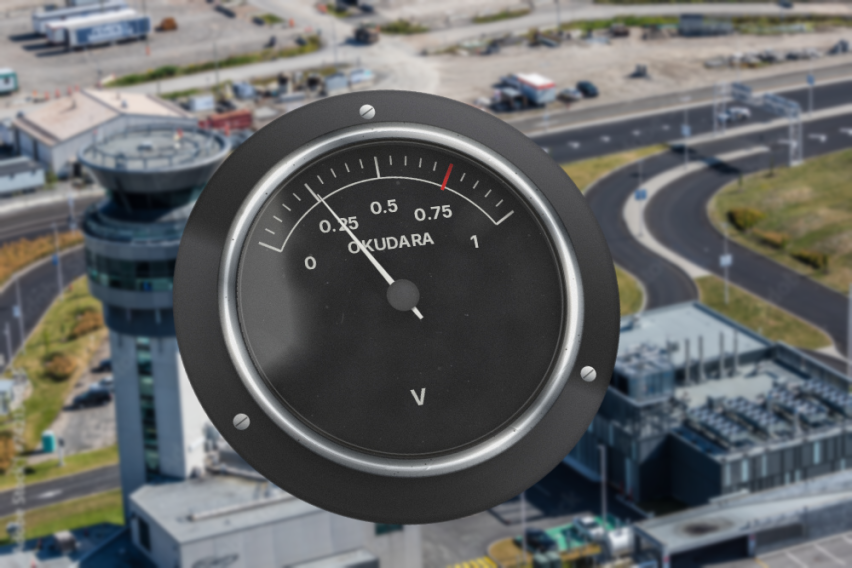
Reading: value=0.25 unit=V
